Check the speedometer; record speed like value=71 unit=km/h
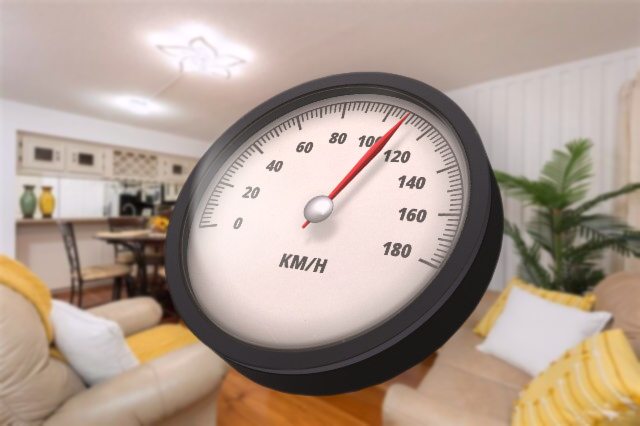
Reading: value=110 unit=km/h
